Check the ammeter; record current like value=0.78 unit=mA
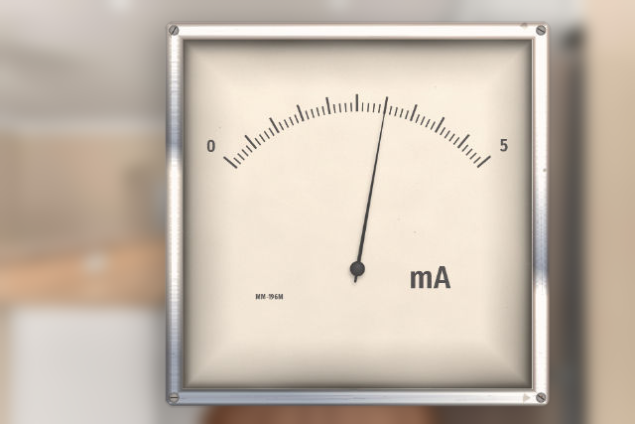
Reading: value=3 unit=mA
